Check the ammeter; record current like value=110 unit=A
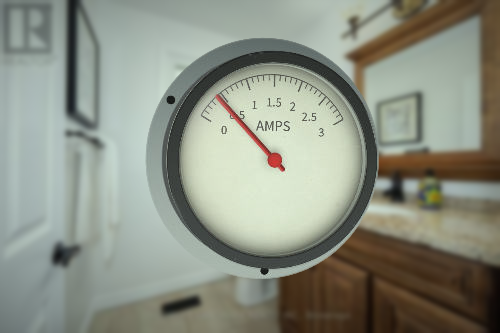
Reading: value=0.4 unit=A
